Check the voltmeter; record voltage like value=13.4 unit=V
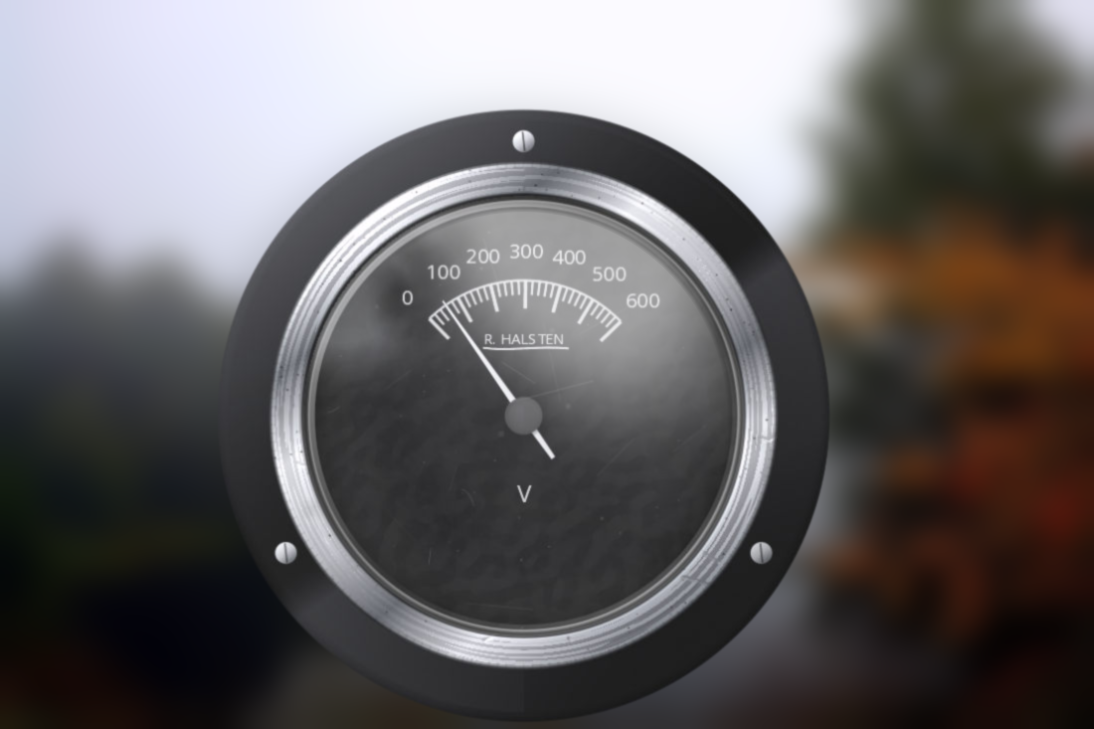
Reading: value=60 unit=V
